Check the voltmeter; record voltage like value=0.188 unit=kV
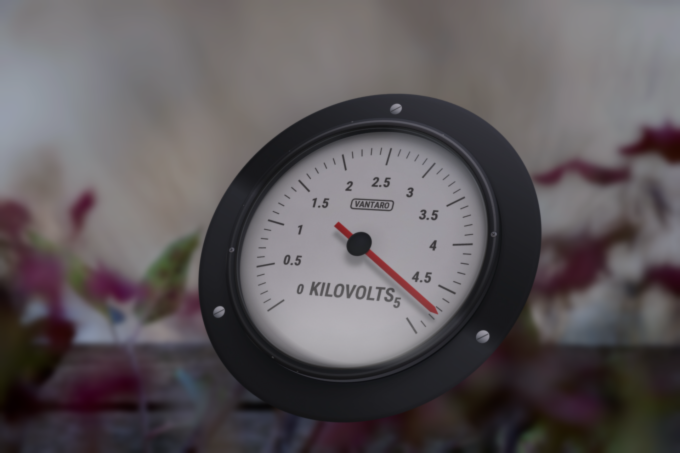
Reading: value=4.75 unit=kV
